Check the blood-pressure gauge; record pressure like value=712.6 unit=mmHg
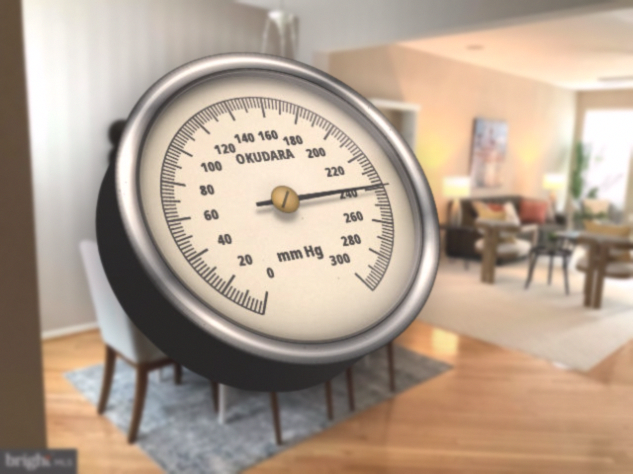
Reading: value=240 unit=mmHg
